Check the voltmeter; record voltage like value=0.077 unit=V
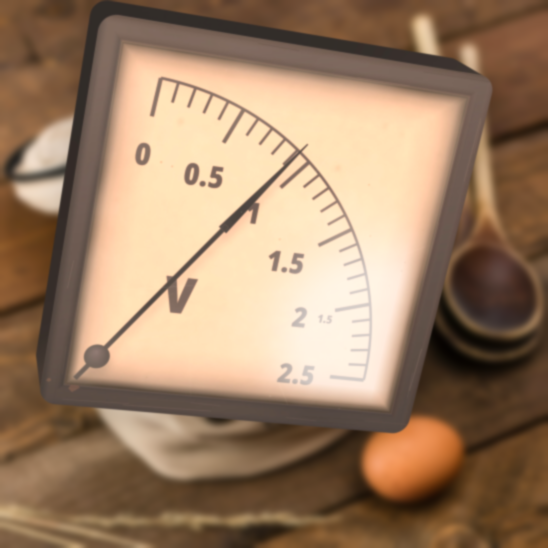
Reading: value=0.9 unit=V
